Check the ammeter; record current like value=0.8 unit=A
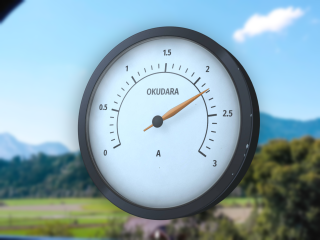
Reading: value=2.2 unit=A
